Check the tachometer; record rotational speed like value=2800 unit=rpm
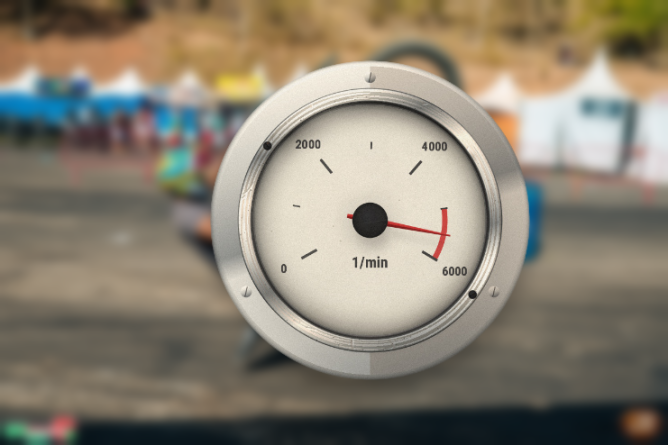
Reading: value=5500 unit=rpm
